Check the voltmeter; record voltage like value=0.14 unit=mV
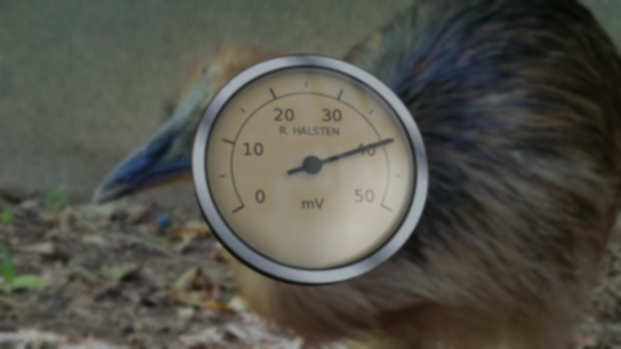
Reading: value=40 unit=mV
